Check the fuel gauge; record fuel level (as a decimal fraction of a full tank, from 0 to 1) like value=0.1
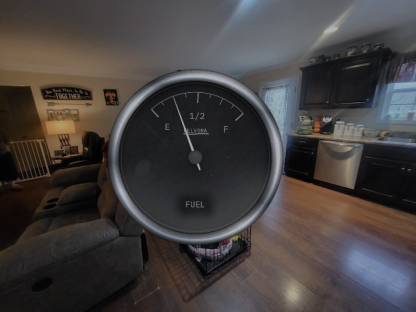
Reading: value=0.25
